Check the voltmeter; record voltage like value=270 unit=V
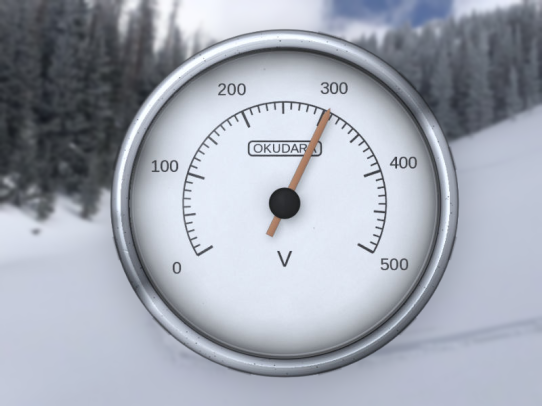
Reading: value=305 unit=V
